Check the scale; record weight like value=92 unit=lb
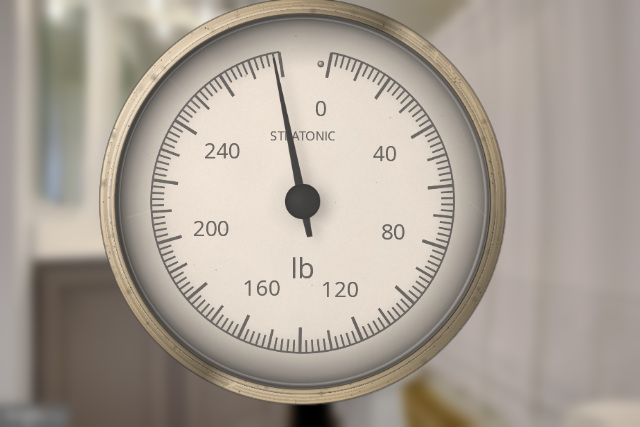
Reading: value=278 unit=lb
